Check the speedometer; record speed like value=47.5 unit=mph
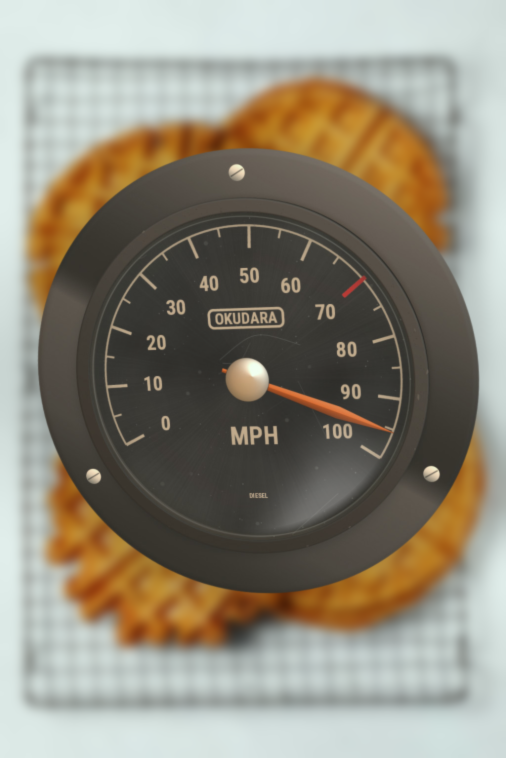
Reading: value=95 unit=mph
